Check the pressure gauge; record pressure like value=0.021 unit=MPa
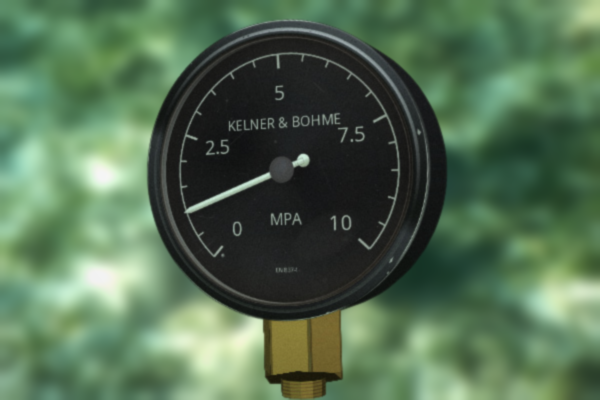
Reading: value=1 unit=MPa
